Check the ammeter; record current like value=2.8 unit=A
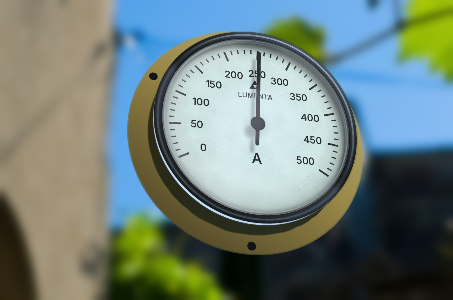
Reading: value=250 unit=A
